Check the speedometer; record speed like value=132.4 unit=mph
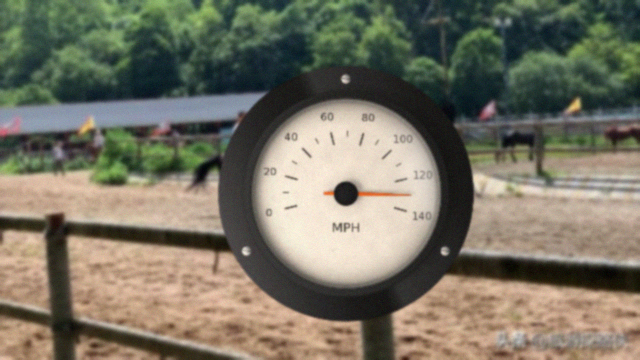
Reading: value=130 unit=mph
